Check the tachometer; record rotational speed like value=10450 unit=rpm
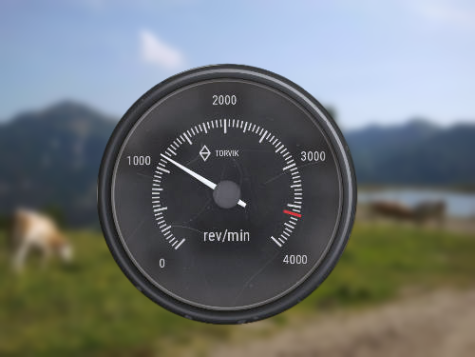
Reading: value=1150 unit=rpm
